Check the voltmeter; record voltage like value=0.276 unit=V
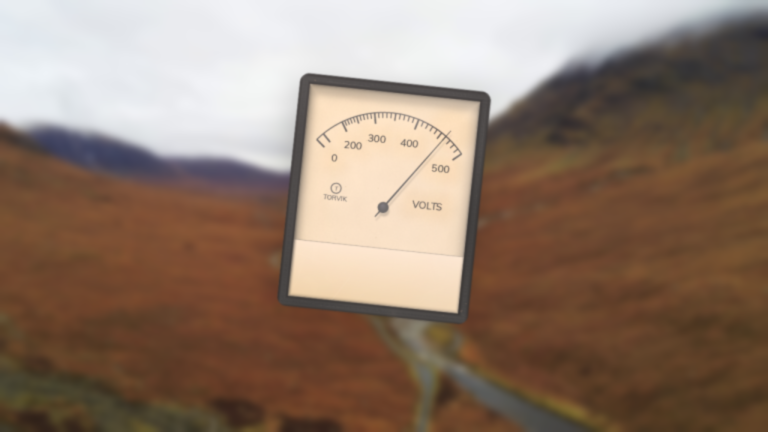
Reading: value=460 unit=V
